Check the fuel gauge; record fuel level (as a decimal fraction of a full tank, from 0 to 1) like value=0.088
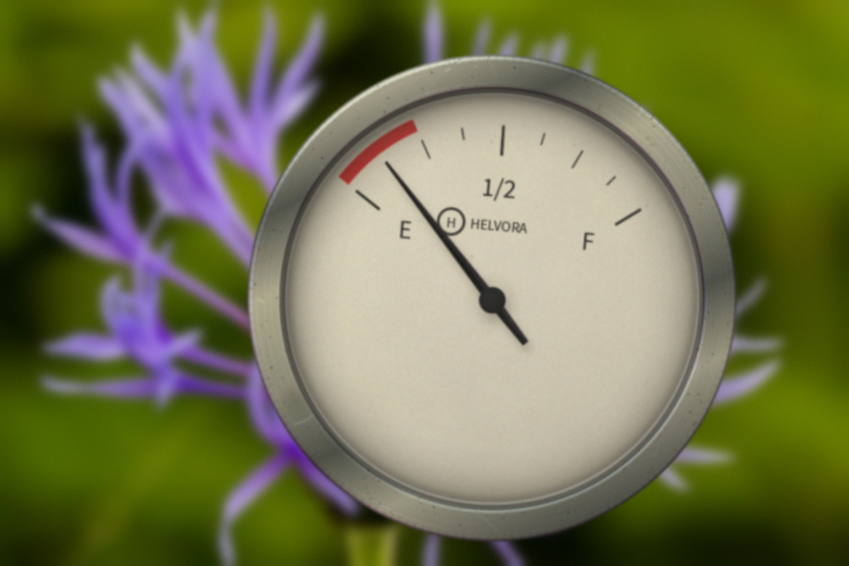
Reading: value=0.125
